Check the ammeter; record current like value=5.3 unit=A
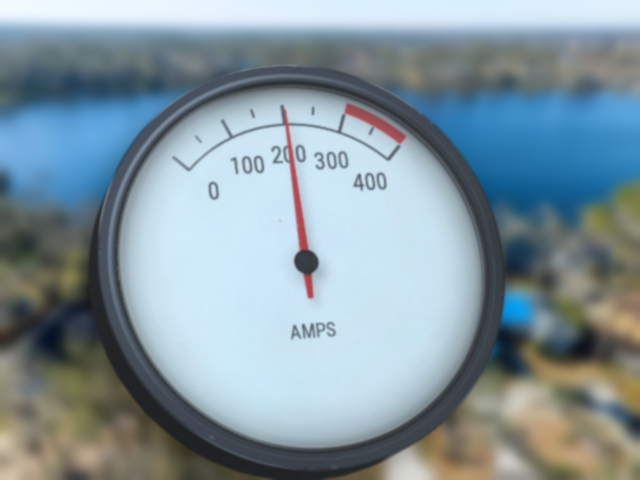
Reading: value=200 unit=A
